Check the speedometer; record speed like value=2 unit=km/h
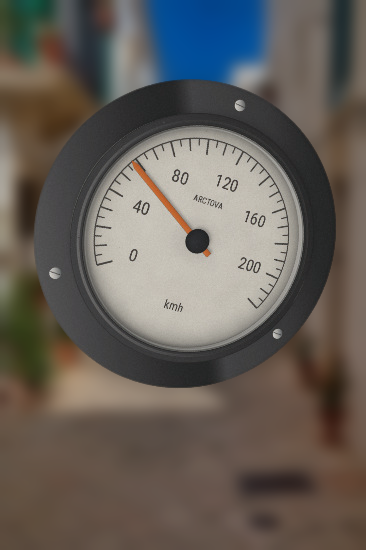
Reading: value=57.5 unit=km/h
